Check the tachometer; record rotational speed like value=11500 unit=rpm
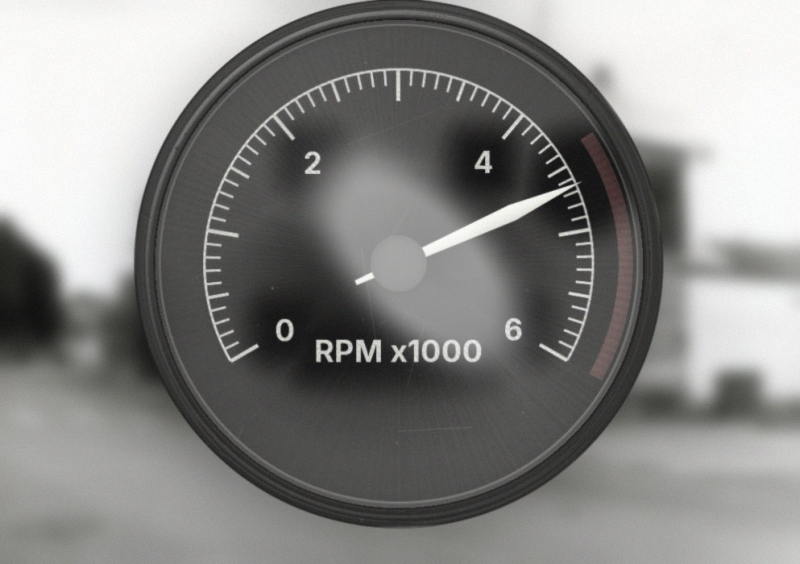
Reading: value=4650 unit=rpm
